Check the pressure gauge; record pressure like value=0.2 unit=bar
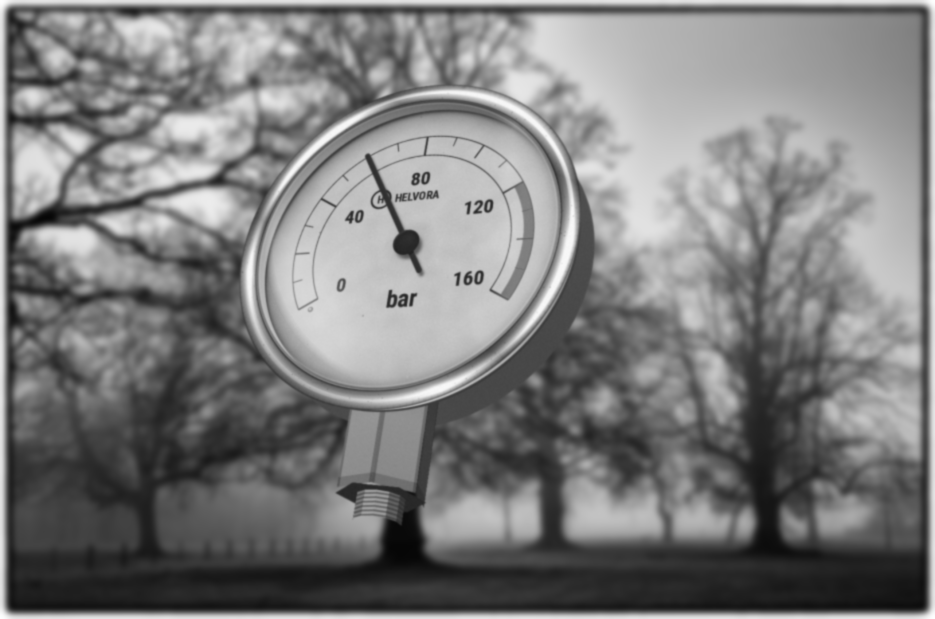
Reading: value=60 unit=bar
